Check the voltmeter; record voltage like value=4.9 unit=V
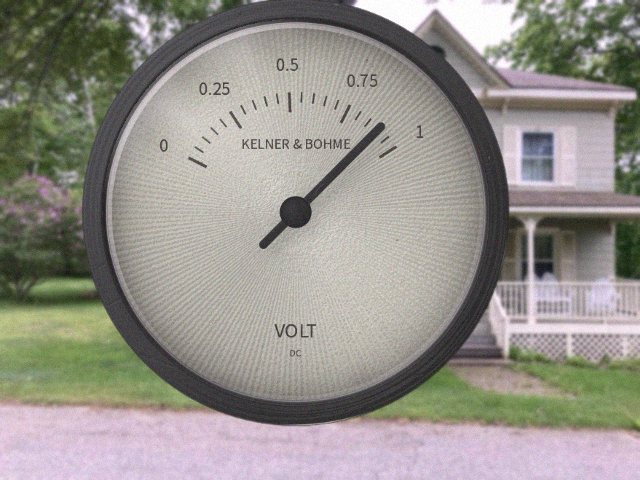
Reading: value=0.9 unit=V
